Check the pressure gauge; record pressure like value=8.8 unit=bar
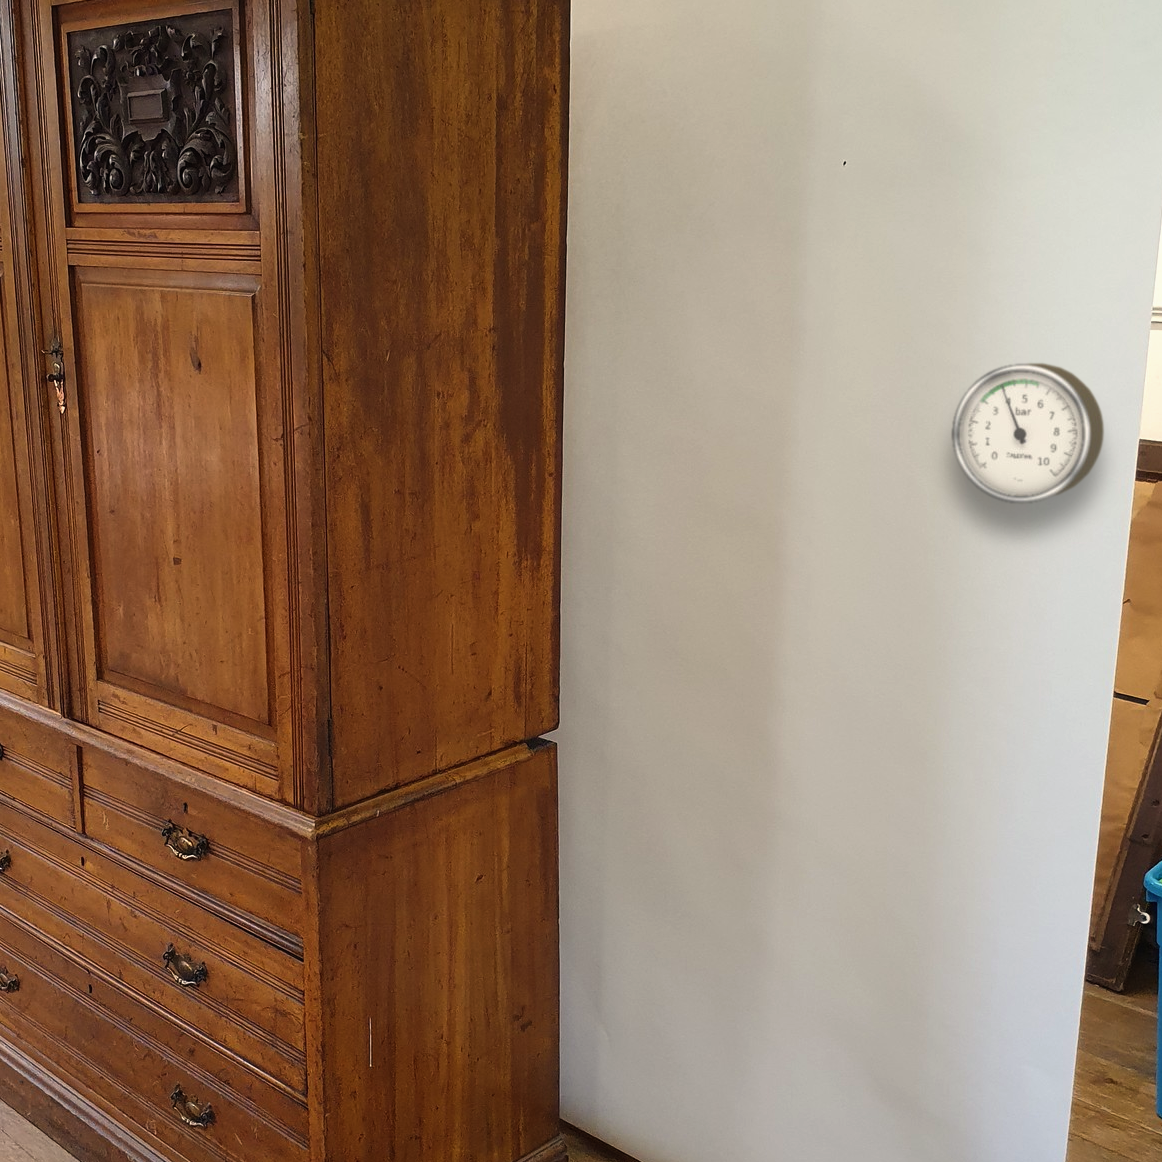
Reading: value=4 unit=bar
